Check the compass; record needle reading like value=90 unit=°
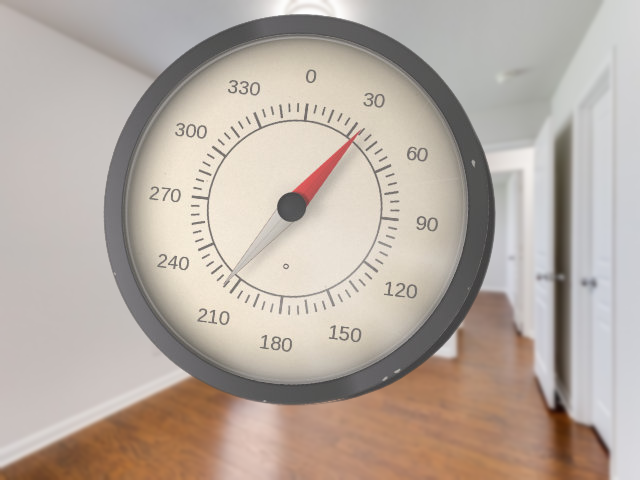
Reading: value=35 unit=°
